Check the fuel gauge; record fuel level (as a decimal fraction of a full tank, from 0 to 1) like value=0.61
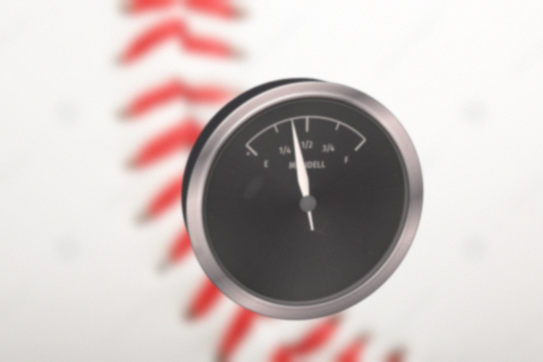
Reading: value=0.375
